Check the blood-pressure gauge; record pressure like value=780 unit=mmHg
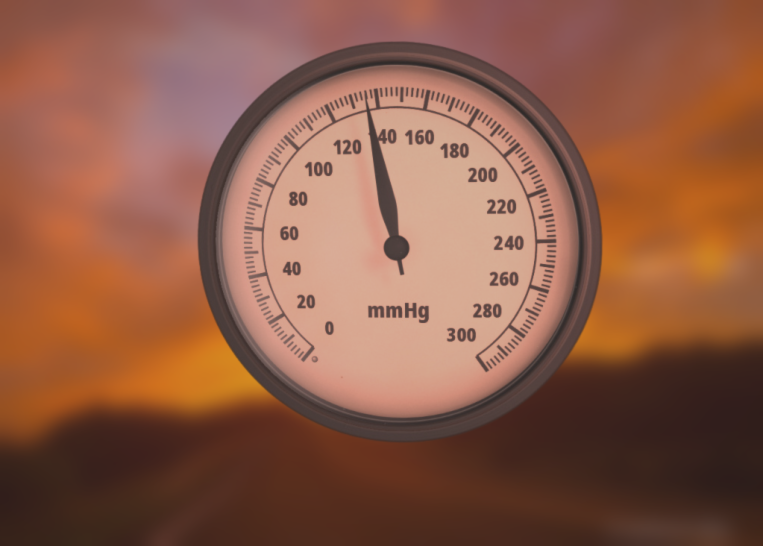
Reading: value=136 unit=mmHg
